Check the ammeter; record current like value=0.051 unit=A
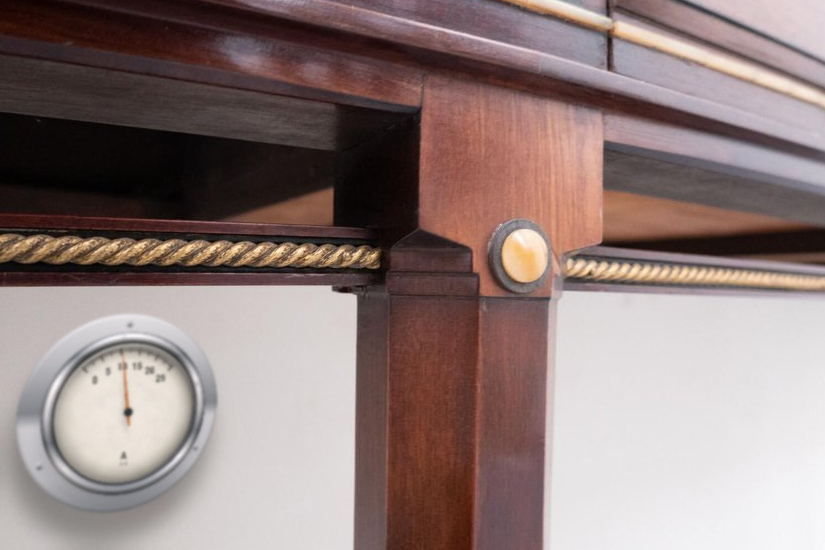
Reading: value=10 unit=A
